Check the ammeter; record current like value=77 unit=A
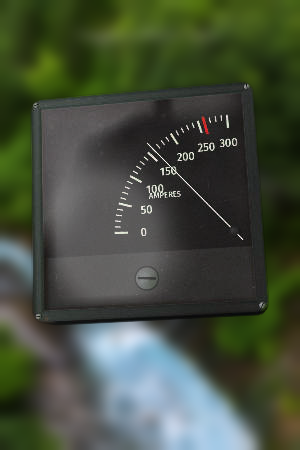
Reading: value=160 unit=A
